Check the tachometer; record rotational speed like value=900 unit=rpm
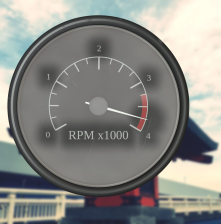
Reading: value=3750 unit=rpm
